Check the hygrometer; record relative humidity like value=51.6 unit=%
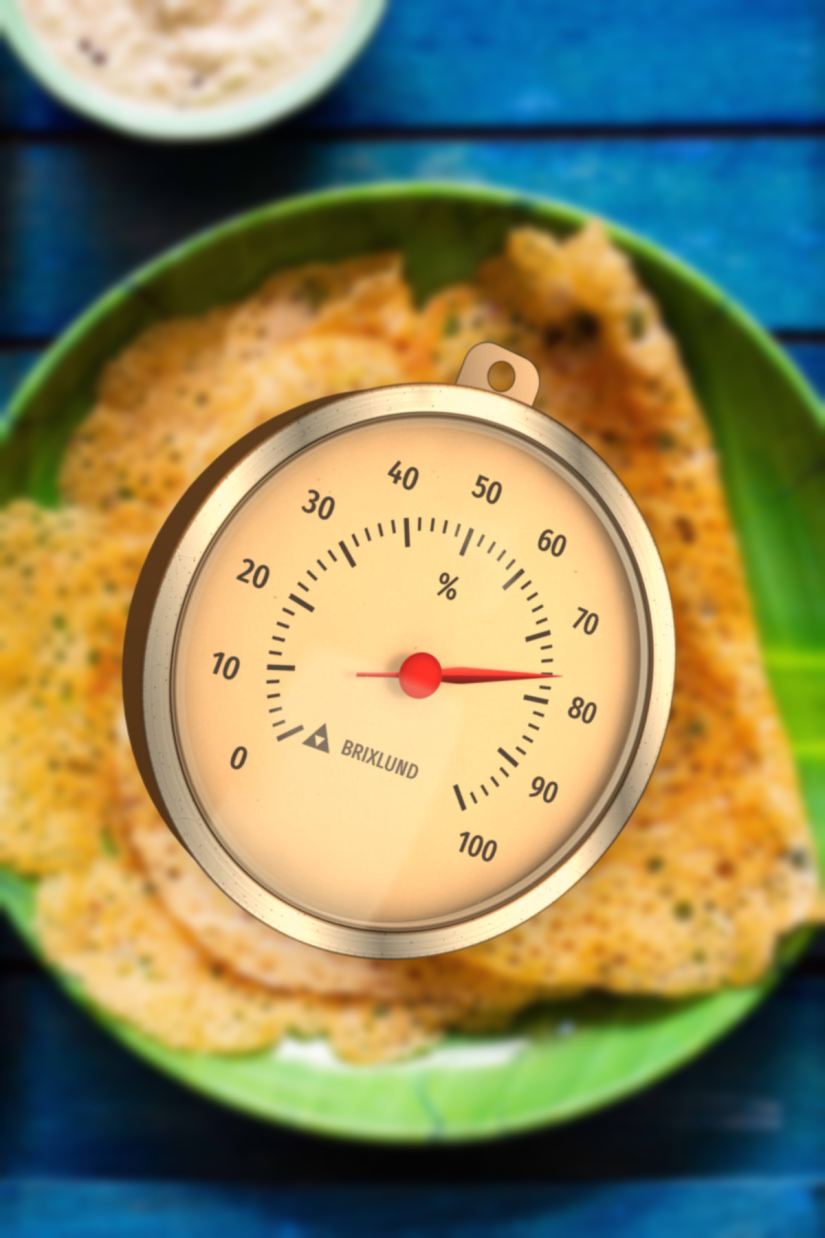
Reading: value=76 unit=%
